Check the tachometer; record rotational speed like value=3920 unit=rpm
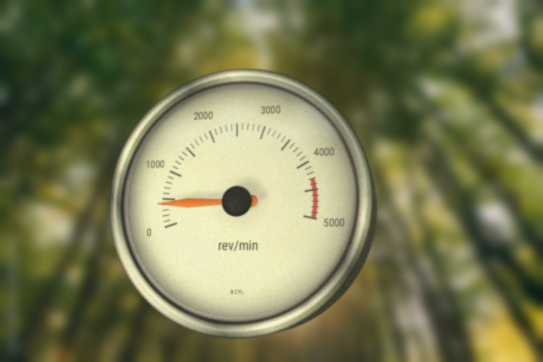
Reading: value=400 unit=rpm
